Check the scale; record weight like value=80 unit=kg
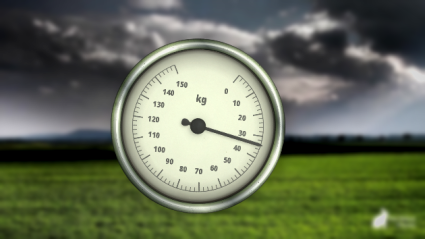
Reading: value=34 unit=kg
